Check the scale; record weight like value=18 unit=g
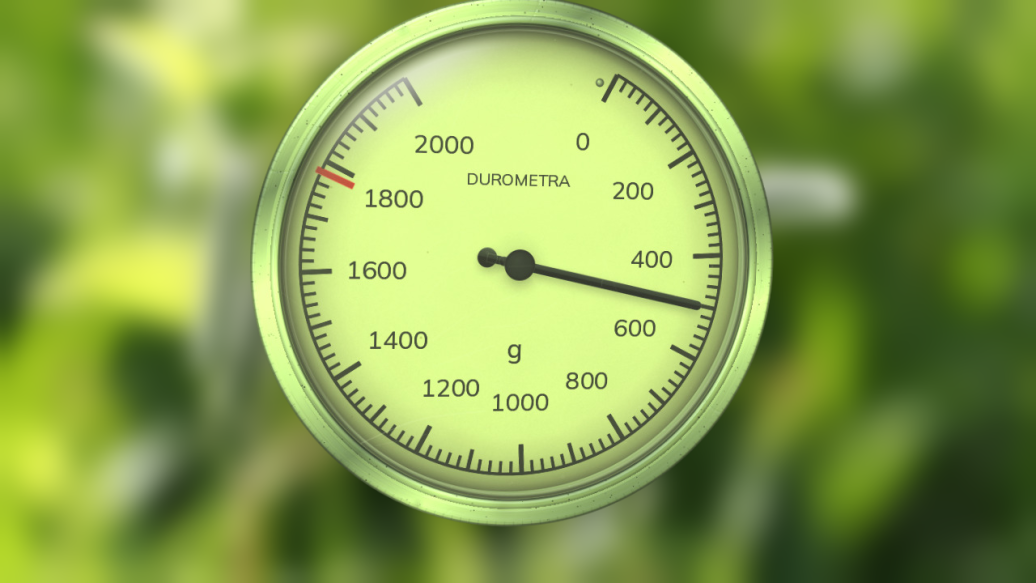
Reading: value=500 unit=g
